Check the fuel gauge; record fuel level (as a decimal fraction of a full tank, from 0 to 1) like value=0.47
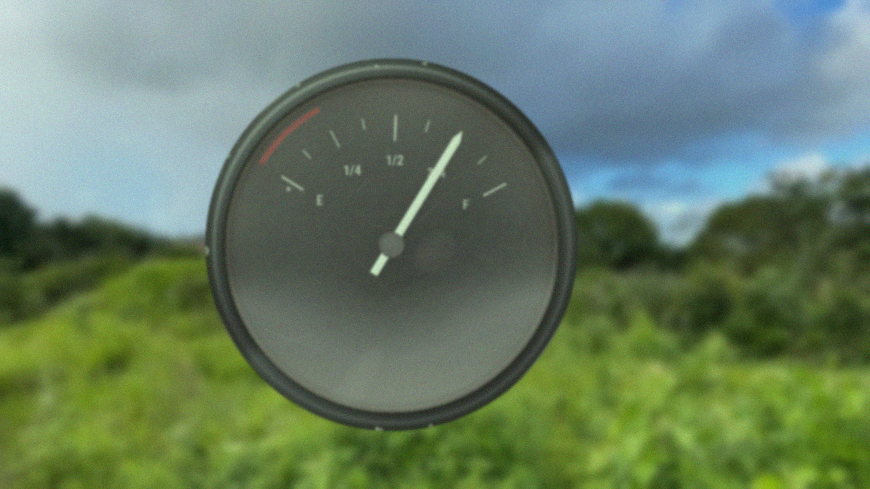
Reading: value=0.75
